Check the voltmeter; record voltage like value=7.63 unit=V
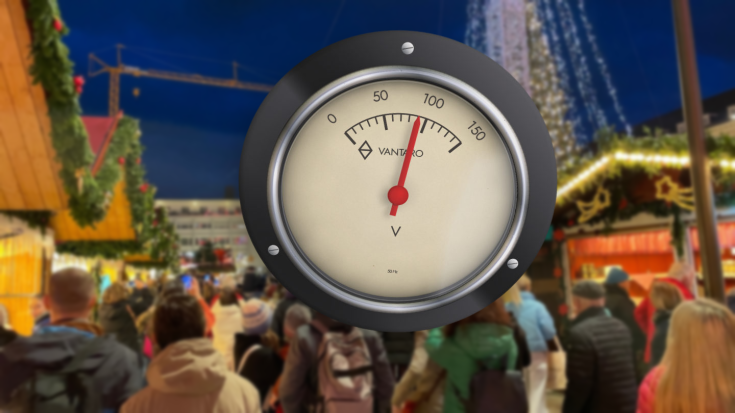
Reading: value=90 unit=V
